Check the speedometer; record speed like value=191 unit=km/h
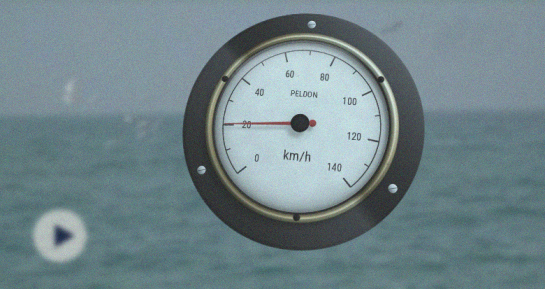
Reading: value=20 unit=km/h
